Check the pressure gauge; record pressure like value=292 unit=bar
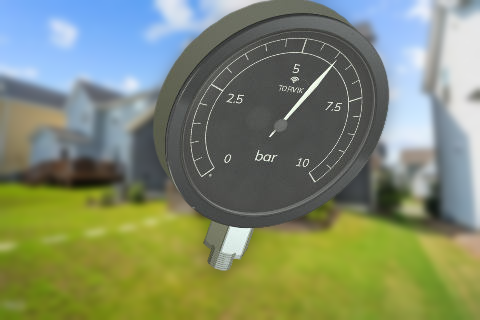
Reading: value=6 unit=bar
